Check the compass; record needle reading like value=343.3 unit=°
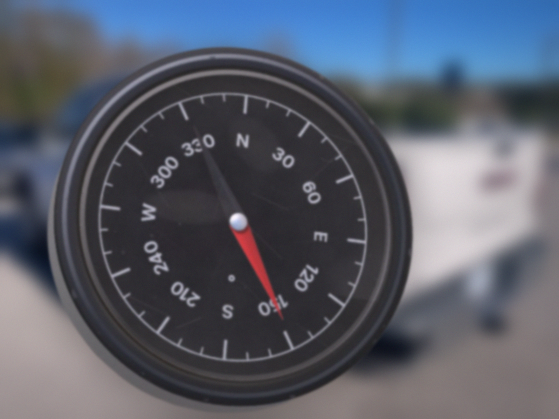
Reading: value=150 unit=°
